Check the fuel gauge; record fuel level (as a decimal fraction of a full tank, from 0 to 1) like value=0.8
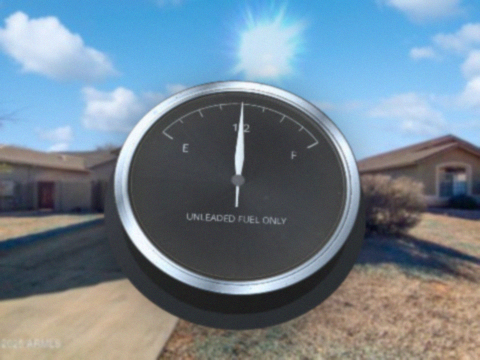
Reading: value=0.5
